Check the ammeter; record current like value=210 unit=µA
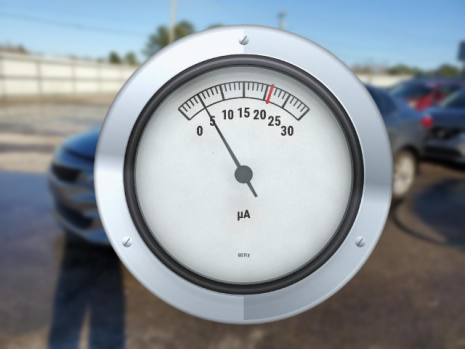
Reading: value=5 unit=µA
